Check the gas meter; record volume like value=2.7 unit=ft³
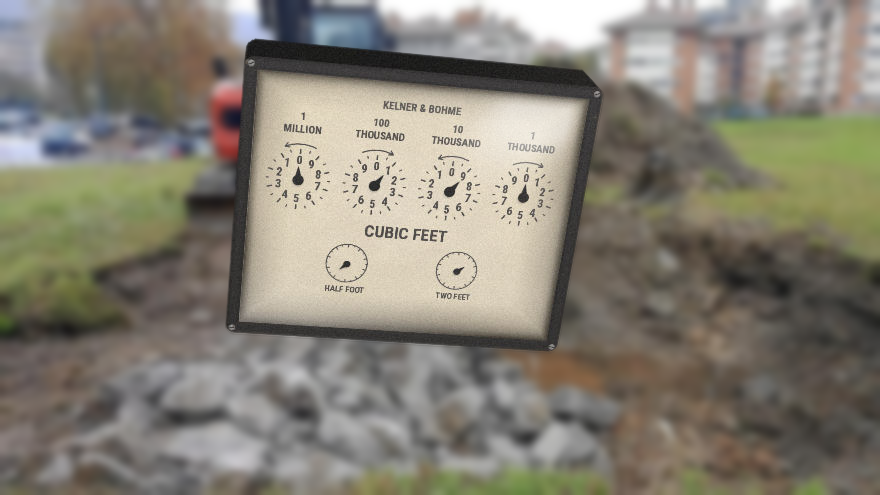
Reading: value=9000 unit=ft³
